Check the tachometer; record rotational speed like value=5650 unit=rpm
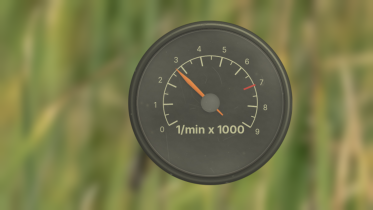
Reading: value=2750 unit=rpm
